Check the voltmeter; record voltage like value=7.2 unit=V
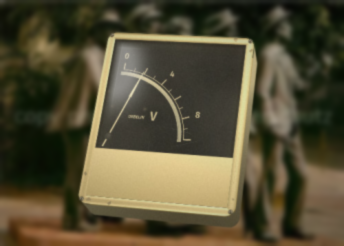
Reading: value=2 unit=V
